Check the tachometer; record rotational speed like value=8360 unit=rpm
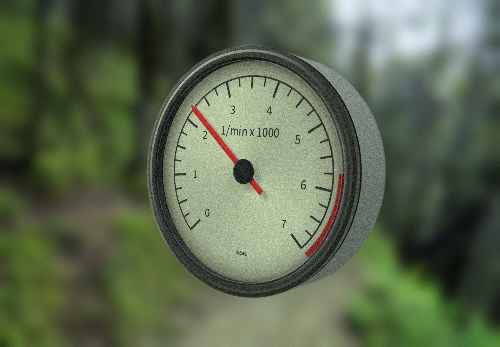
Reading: value=2250 unit=rpm
